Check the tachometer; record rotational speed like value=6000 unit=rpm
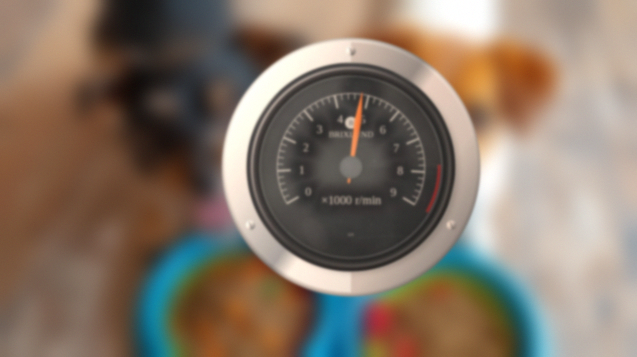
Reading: value=4800 unit=rpm
